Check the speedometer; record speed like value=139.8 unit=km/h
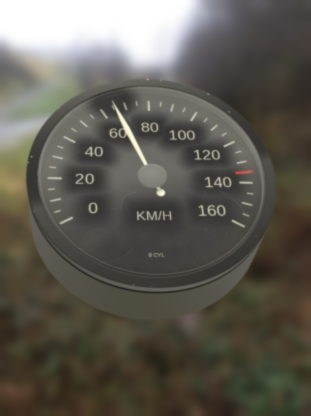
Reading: value=65 unit=km/h
